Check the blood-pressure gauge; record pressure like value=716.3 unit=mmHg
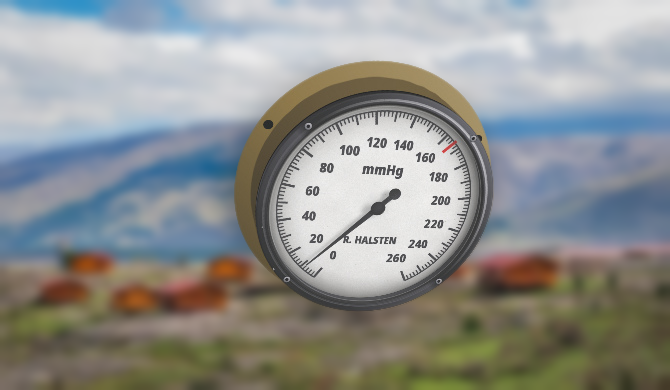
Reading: value=10 unit=mmHg
